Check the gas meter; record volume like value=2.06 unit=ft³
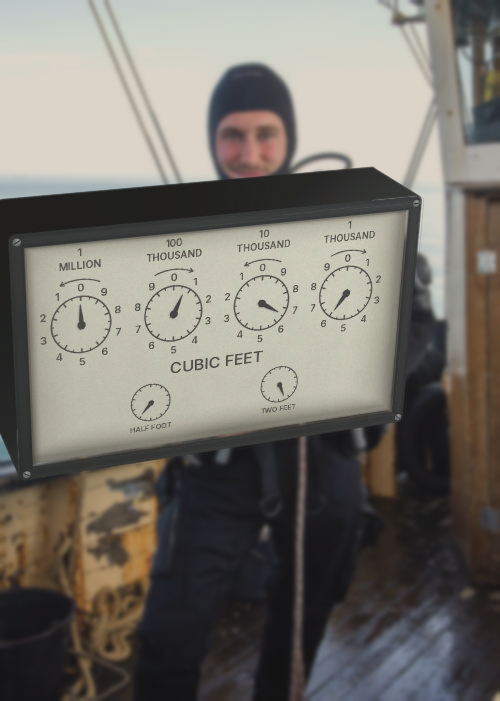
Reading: value=6600 unit=ft³
